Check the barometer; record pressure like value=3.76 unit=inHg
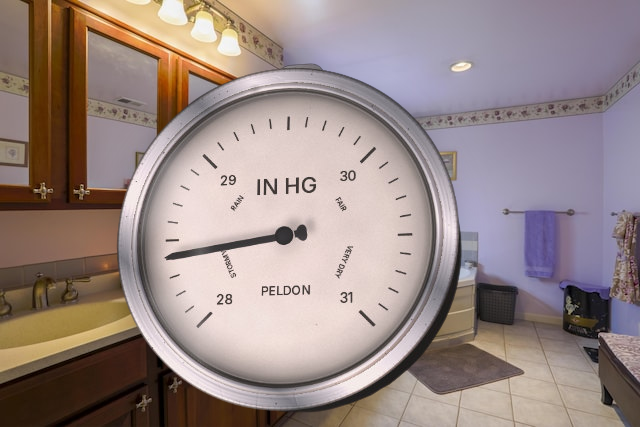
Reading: value=28.4 unit=inHg
